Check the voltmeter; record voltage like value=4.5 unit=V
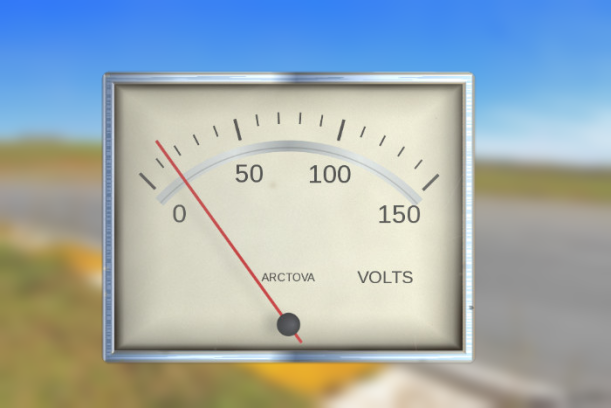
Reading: value=15 unit=V
